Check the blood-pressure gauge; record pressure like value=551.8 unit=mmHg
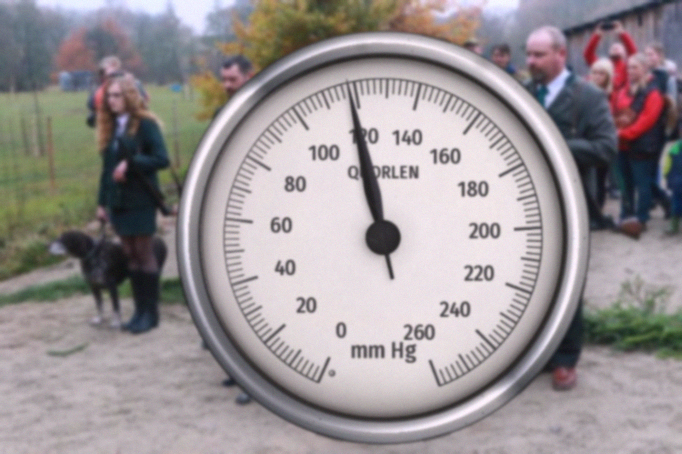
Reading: value=118 unit=mmHg
